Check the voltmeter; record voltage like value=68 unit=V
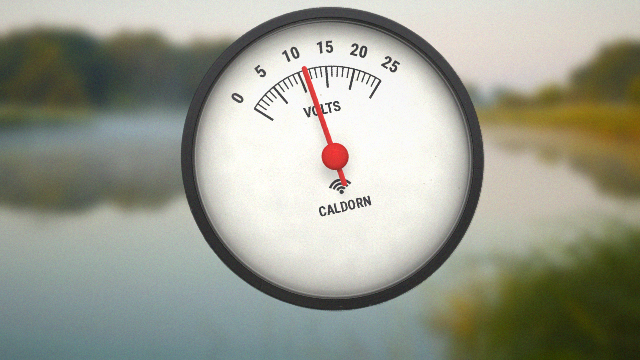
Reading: value=11 unit=V
